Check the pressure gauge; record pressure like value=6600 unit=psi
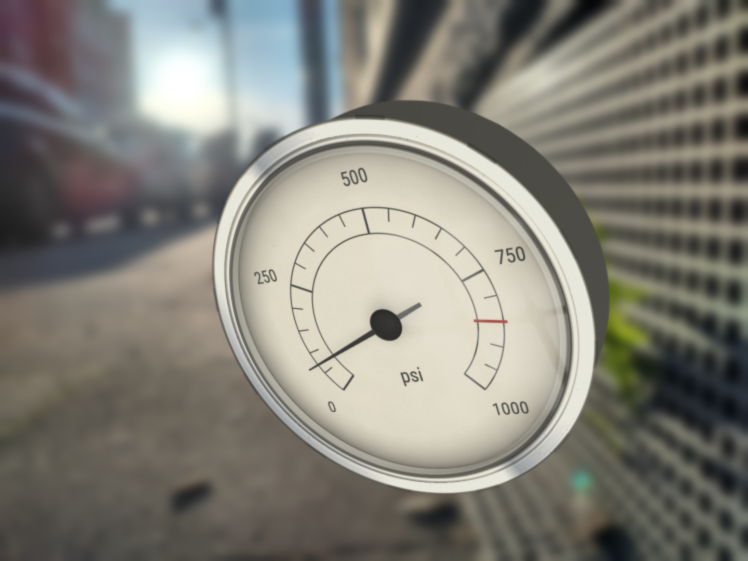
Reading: value=75 unit=psi
